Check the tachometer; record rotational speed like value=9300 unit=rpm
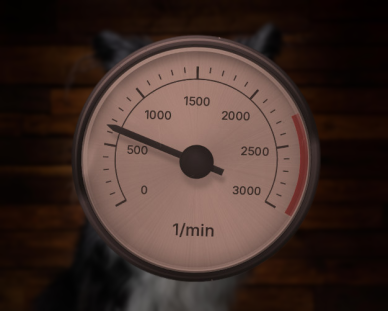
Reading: value=650 unit=rpm
